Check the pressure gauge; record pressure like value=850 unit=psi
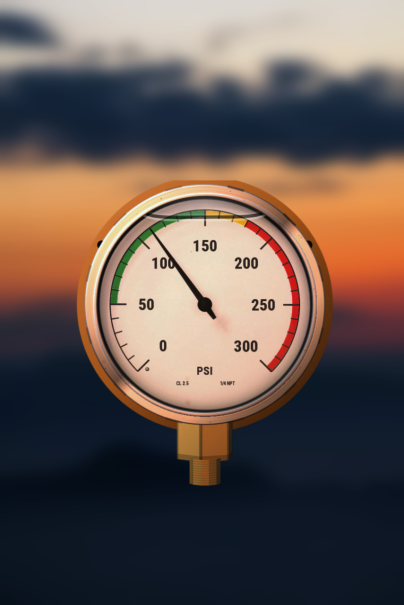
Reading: value=110 unit=psi
